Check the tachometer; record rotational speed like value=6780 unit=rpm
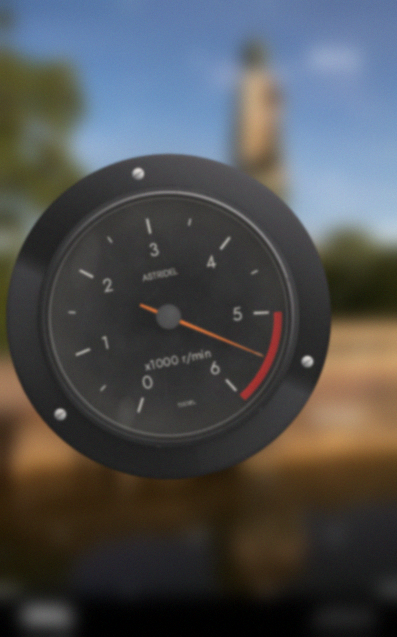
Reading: value=5500 unit=rpm
